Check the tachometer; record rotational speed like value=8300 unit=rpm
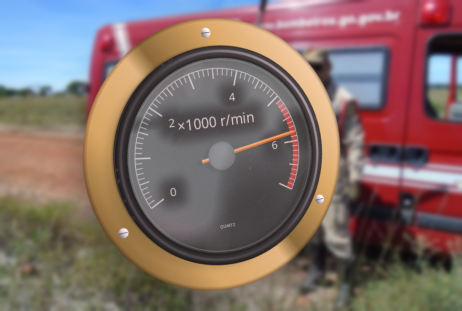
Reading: value=5800 unit=rpm
